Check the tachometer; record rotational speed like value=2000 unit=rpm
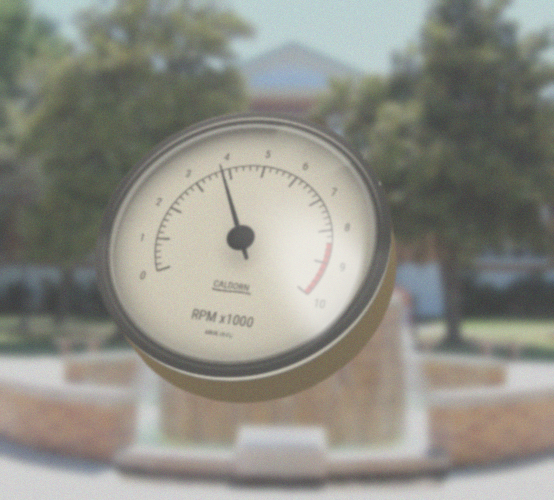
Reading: value=3800 unit=rpm
